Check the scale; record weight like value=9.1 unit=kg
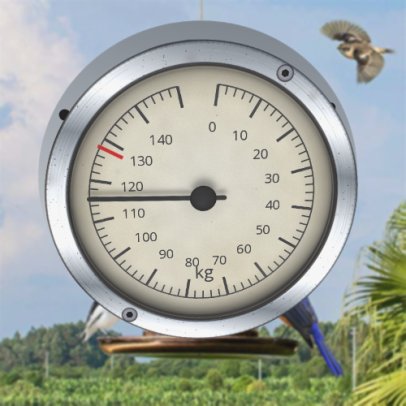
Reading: value=116 unit=kg
